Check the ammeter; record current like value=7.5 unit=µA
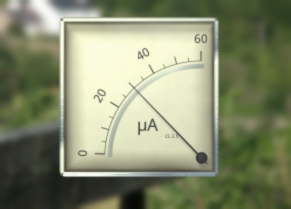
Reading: value=30 unit=µA
